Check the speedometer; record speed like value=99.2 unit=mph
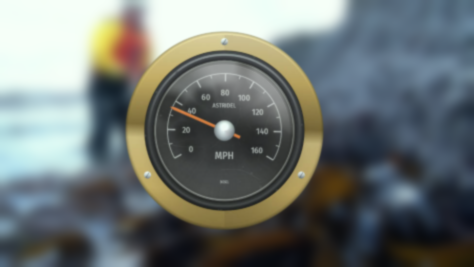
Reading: value=35 unit=mph
